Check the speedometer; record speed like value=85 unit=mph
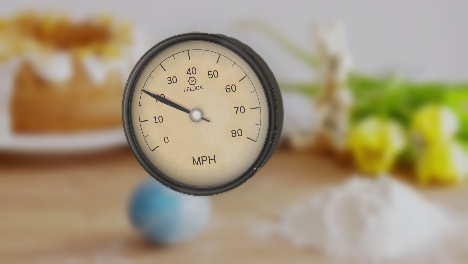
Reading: value=20 unit=mph
